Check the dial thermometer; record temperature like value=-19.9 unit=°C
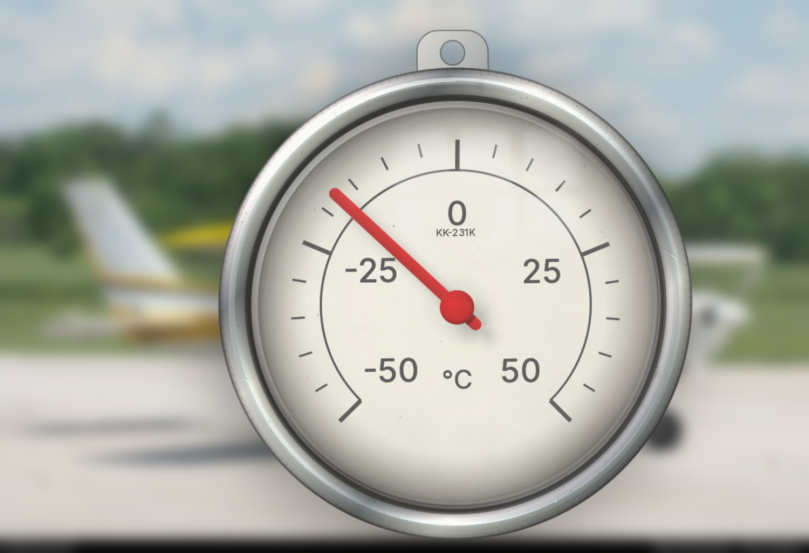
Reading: value=-17.5 unit=°C
